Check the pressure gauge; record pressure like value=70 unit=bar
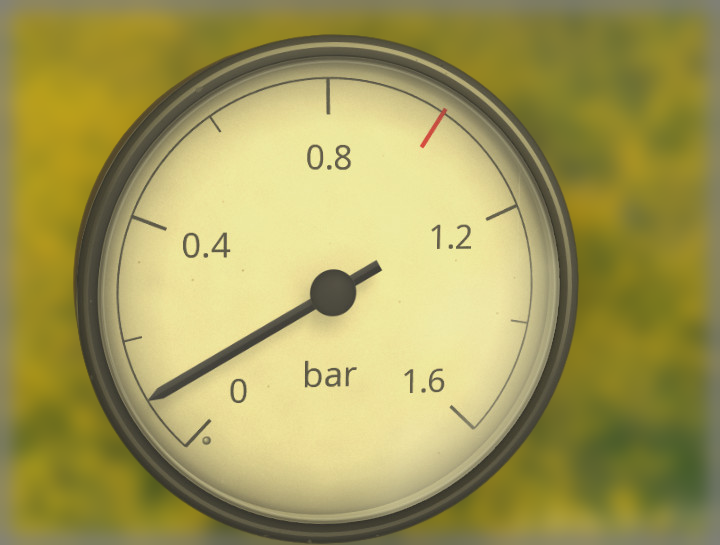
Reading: value=0.1 unit=bar
